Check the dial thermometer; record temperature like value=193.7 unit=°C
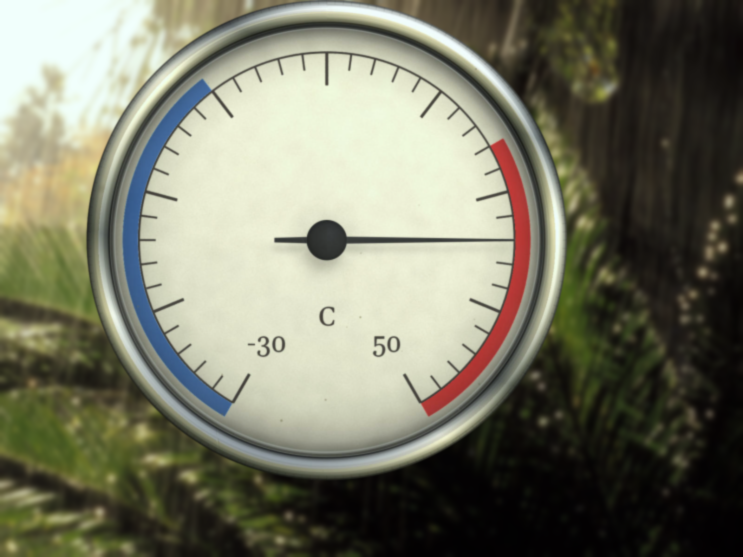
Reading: value=34 unit=°C
